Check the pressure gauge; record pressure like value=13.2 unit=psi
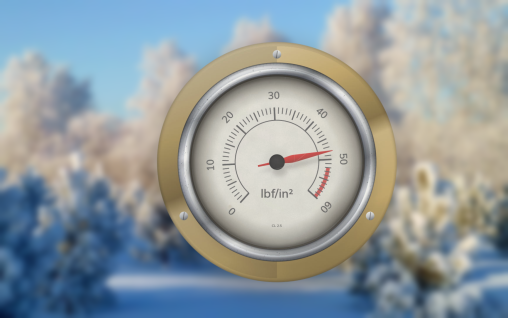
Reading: value=48 unit=psi
